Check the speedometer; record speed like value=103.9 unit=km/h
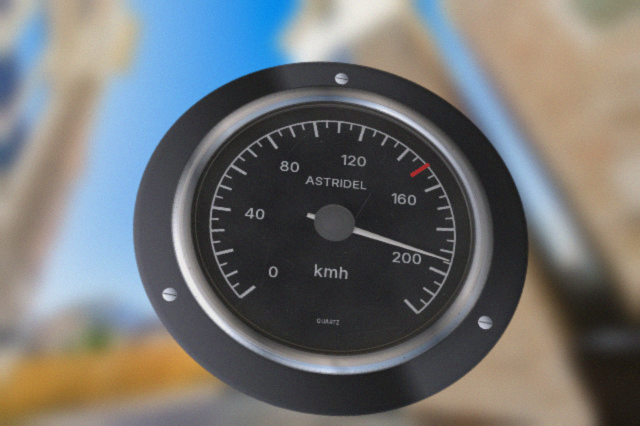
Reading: value=195 unit=km/h
